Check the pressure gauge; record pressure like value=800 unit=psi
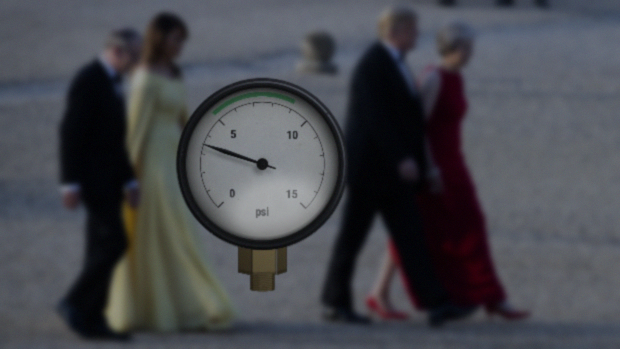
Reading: value=3.5 unit=psi
